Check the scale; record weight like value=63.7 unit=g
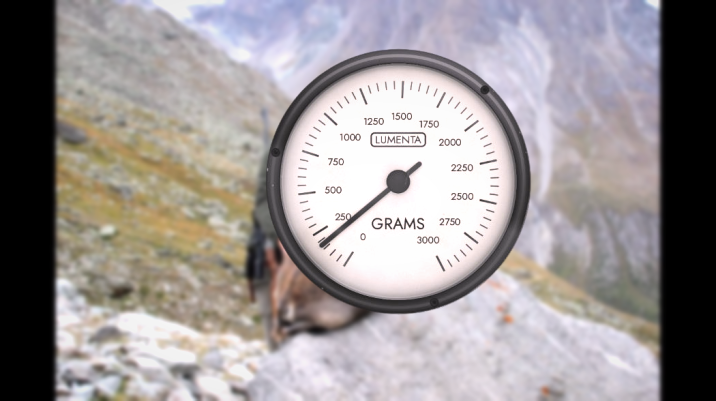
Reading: value=175 unit=g
